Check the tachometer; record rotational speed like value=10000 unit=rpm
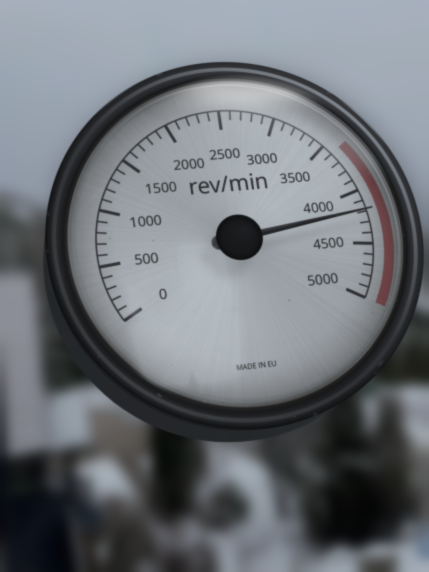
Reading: value=4200 unit=rpm
